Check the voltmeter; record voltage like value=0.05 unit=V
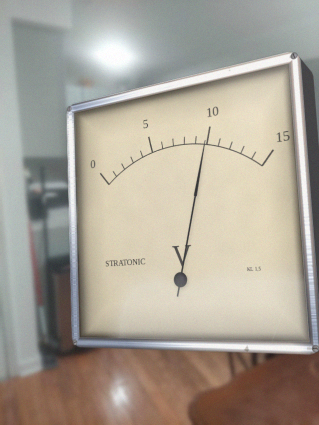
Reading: value=10 unit=V
